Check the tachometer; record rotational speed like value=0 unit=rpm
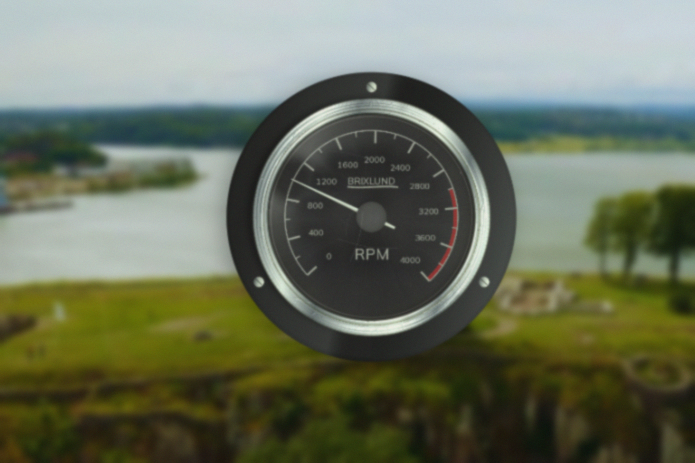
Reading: value=1000 unit=rpm
